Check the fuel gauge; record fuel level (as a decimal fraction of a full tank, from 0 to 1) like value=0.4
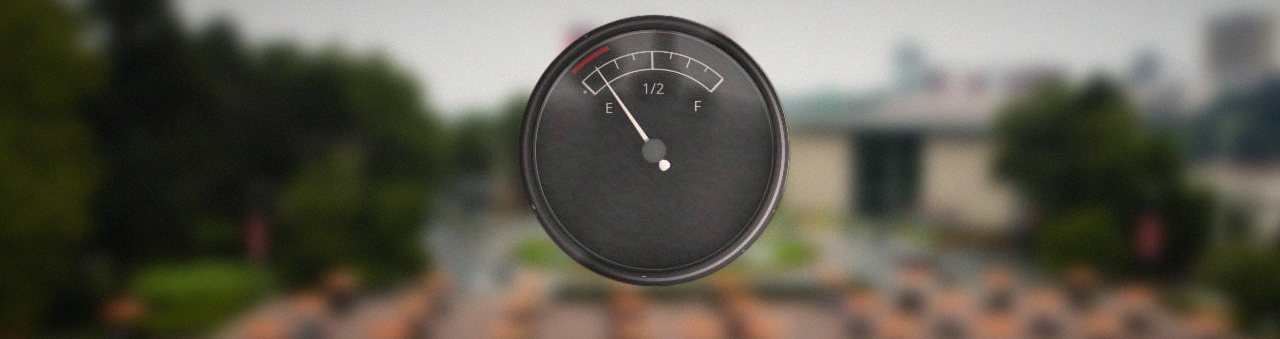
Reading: value=0.125
